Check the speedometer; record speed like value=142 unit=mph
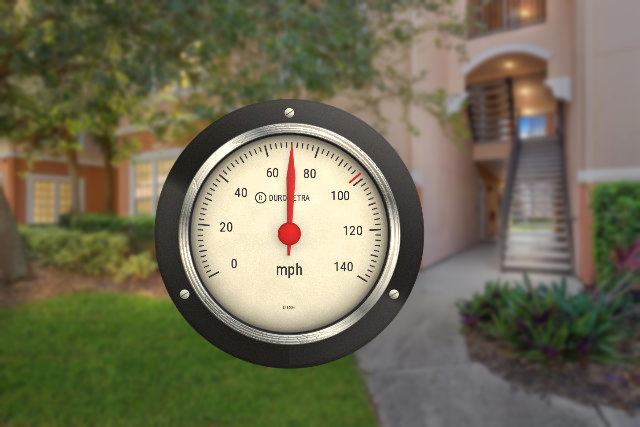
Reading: value=70 unit=mph
